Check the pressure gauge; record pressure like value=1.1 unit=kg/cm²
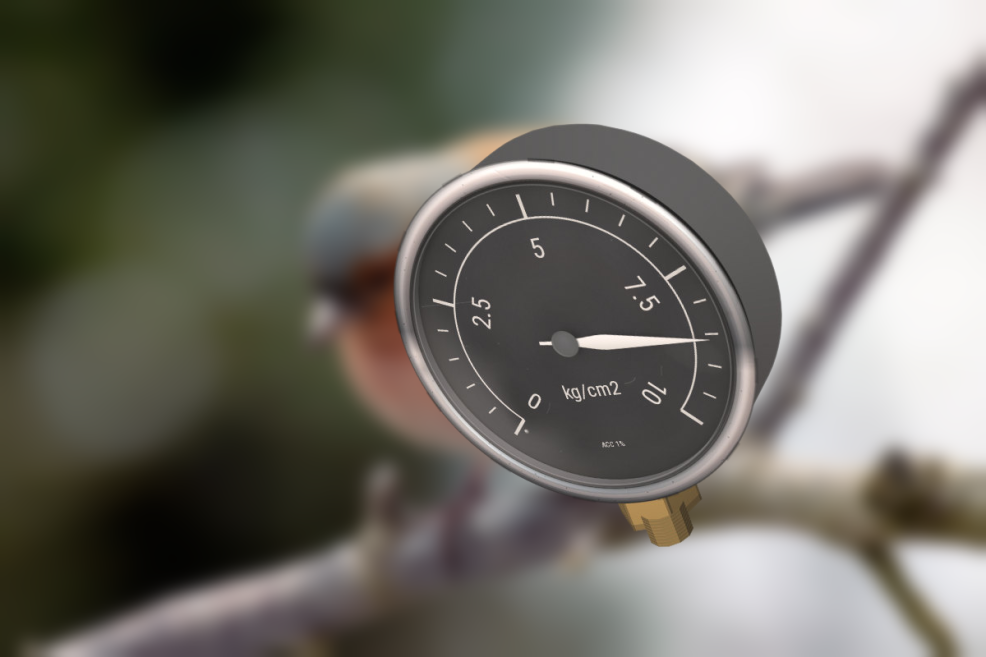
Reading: value=8.5 unit=kg/cm²
